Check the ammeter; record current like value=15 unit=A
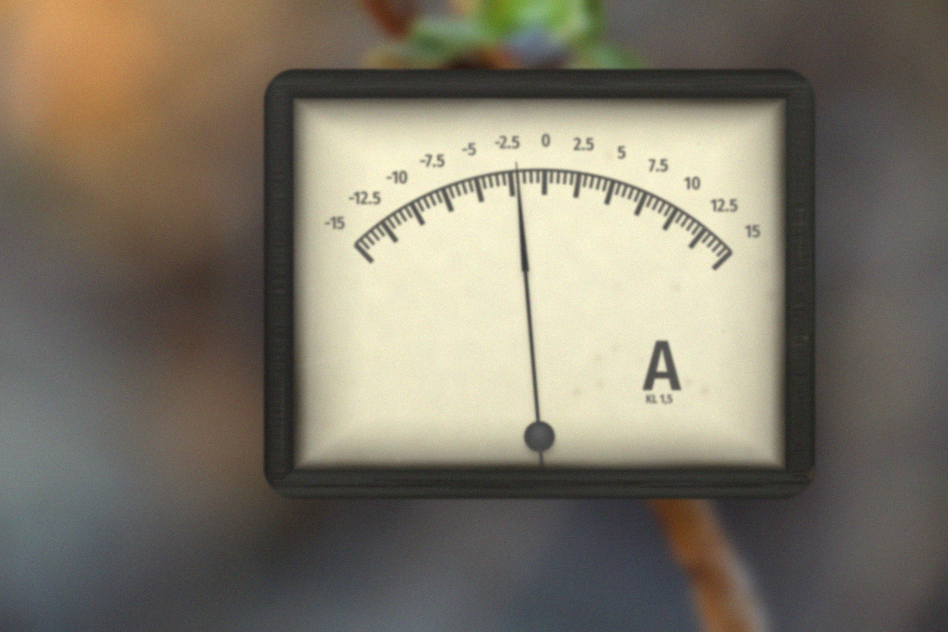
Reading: value=-2 unit=A
